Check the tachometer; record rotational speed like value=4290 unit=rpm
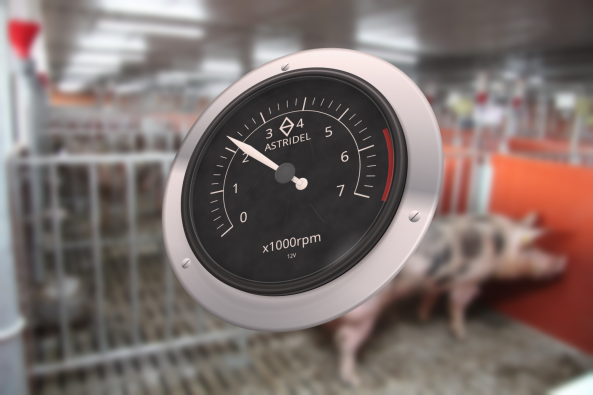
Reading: value=2200 unit=rpm
